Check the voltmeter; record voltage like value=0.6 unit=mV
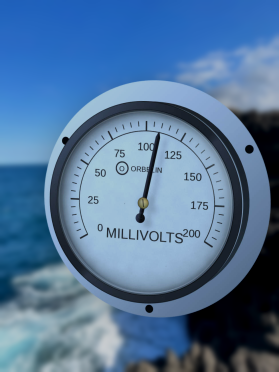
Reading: value=110 unit=mV
